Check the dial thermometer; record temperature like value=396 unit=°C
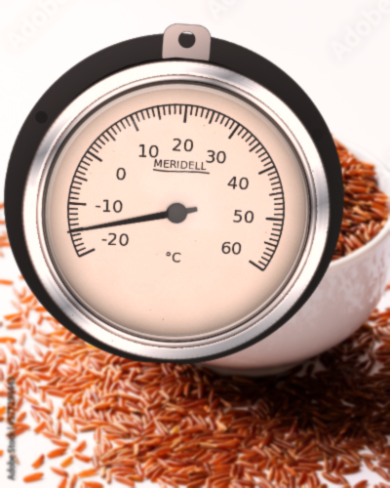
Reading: value=-15 unit=°C
